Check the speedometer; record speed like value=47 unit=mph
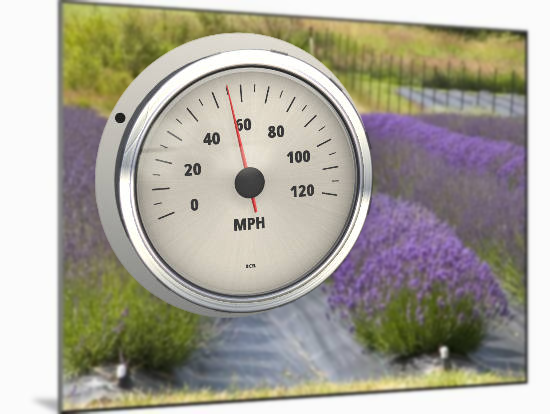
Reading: value=55 unit=mph
